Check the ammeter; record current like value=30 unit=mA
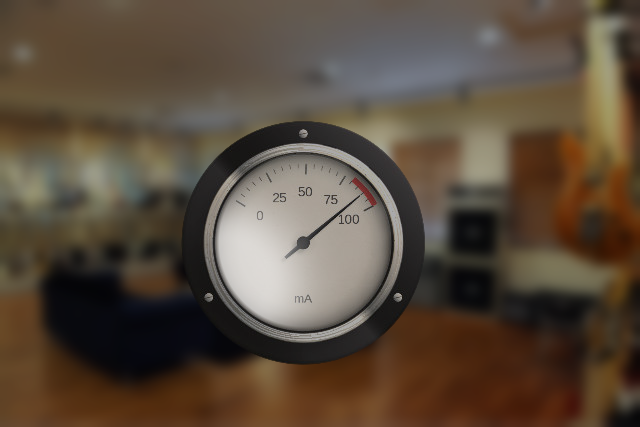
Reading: value=90 unit=mA
